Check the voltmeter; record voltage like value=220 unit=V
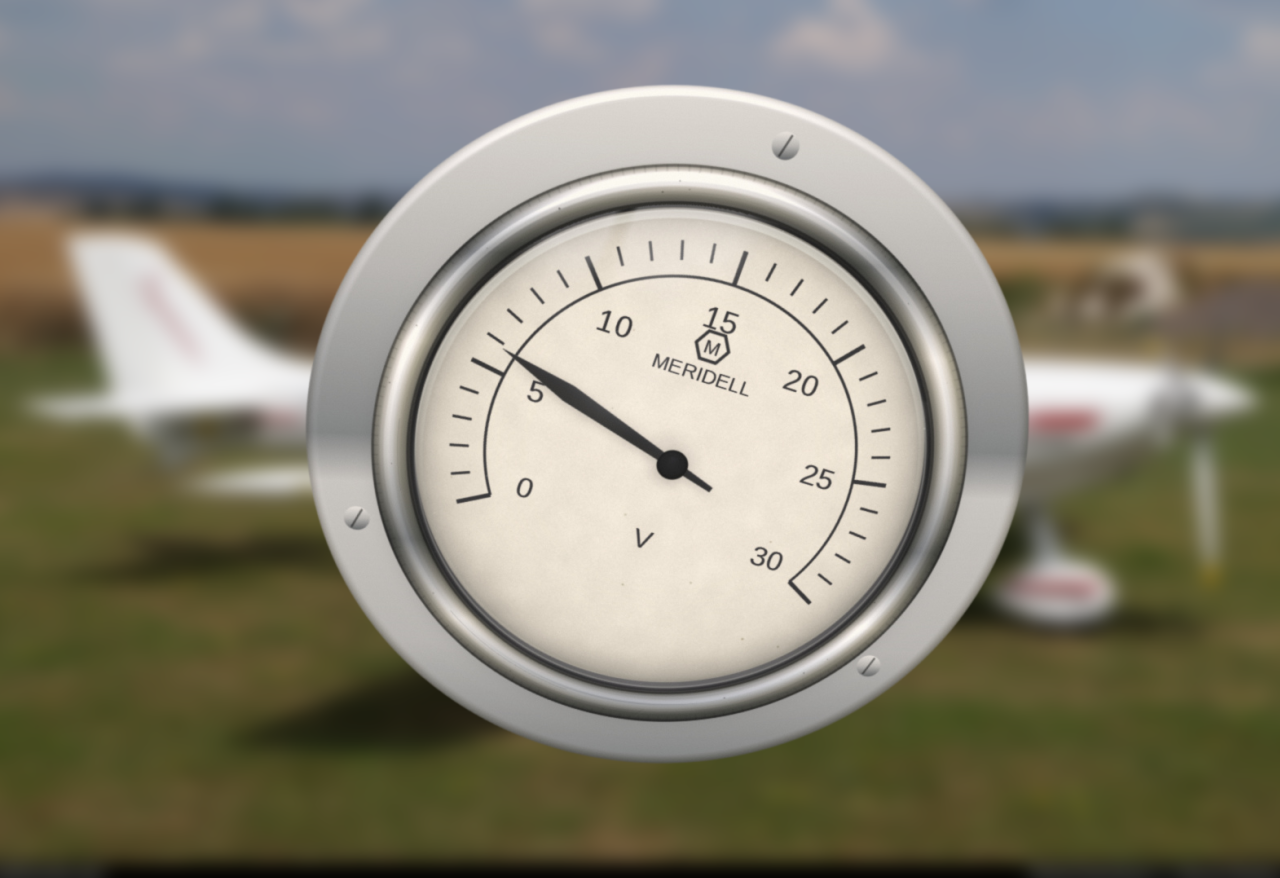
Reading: value=6 unit=V
